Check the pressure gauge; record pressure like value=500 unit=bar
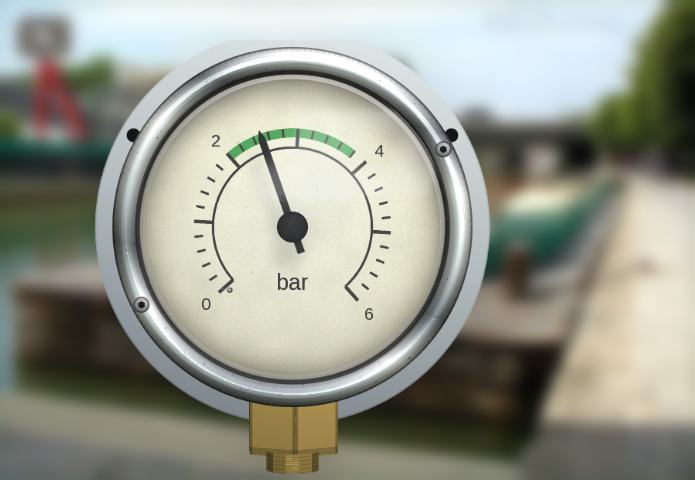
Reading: value=2.5 unit=bar
